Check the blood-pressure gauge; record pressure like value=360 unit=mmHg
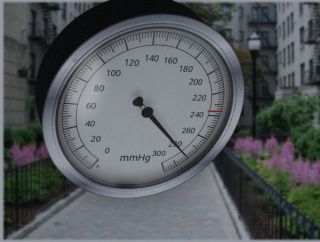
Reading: value=280 unit=mmHg
